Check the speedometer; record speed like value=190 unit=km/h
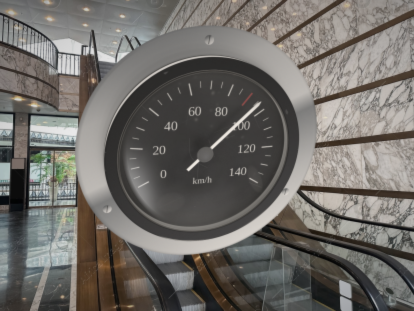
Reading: value=95 unit=km/h
